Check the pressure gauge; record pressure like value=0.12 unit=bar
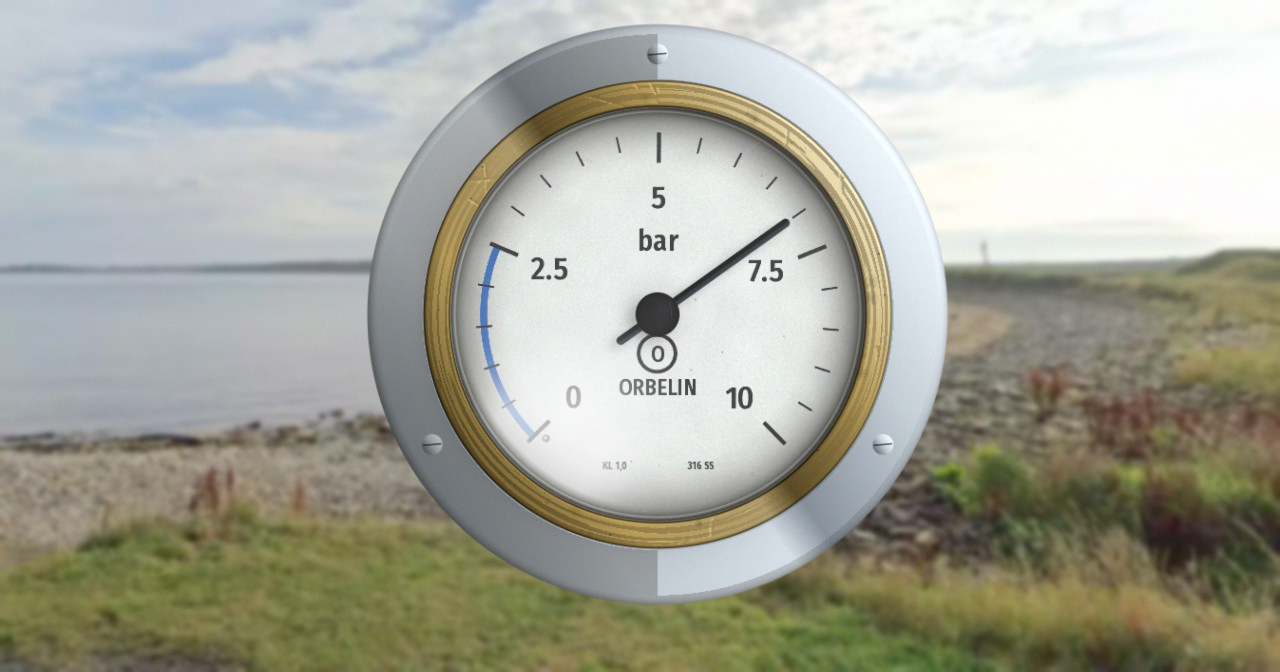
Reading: value=7 unit=bar
